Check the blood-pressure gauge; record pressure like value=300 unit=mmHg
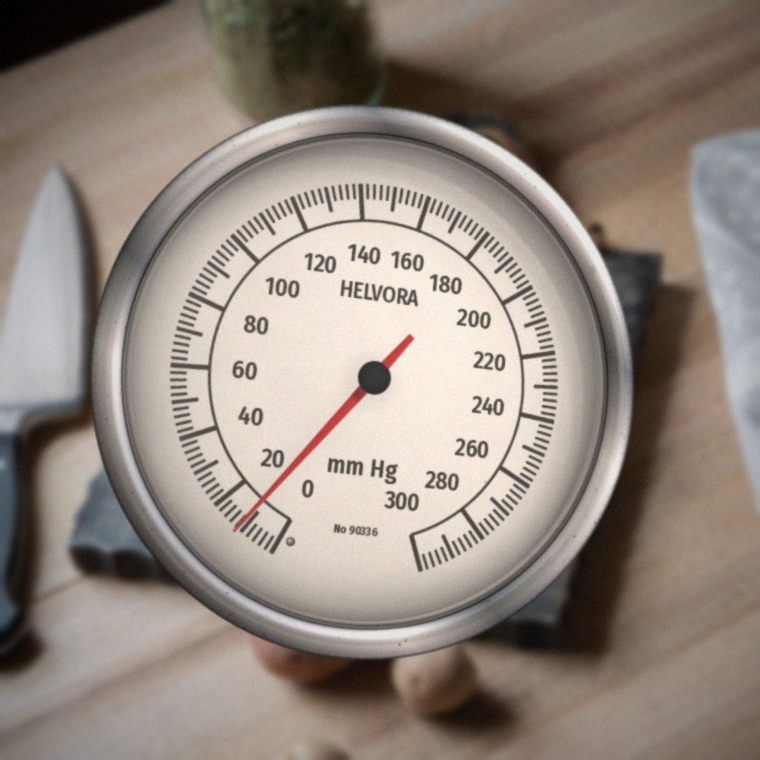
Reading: value=12 unit=mmHg
